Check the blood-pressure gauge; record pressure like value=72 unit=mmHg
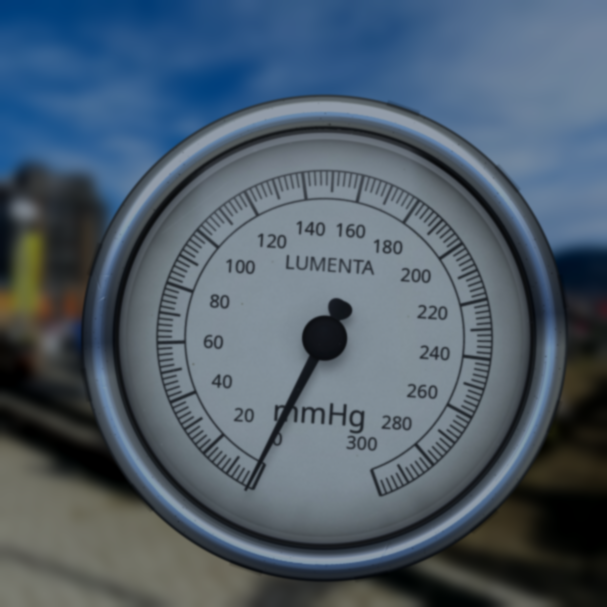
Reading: value=2 unit=mmHg
